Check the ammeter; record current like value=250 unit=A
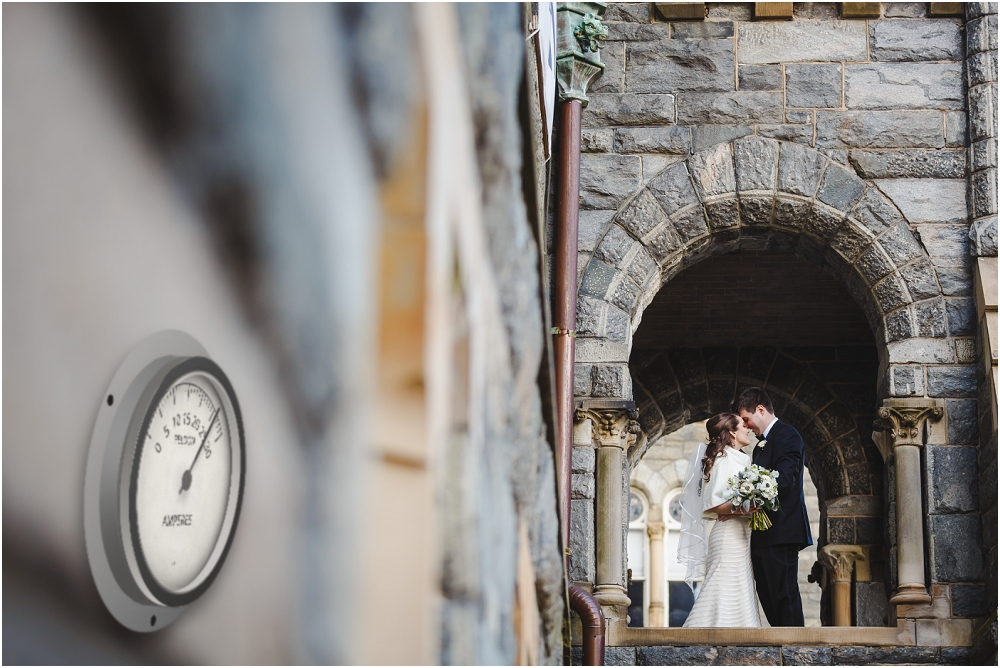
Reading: value=25 unit=A
